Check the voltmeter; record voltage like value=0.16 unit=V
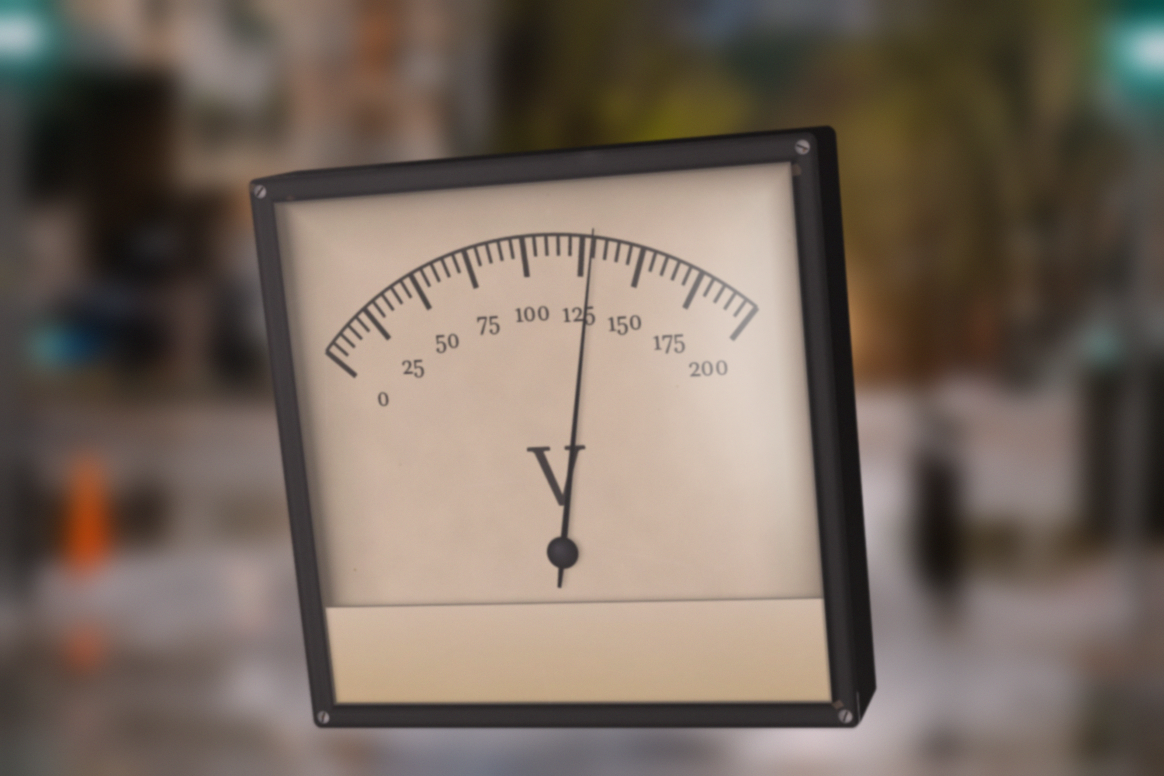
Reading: value=130 unit=V
